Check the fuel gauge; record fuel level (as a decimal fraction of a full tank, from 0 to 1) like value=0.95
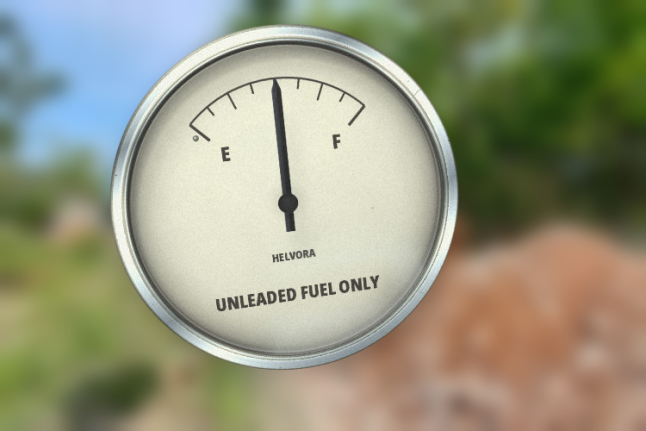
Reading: value=0.5
